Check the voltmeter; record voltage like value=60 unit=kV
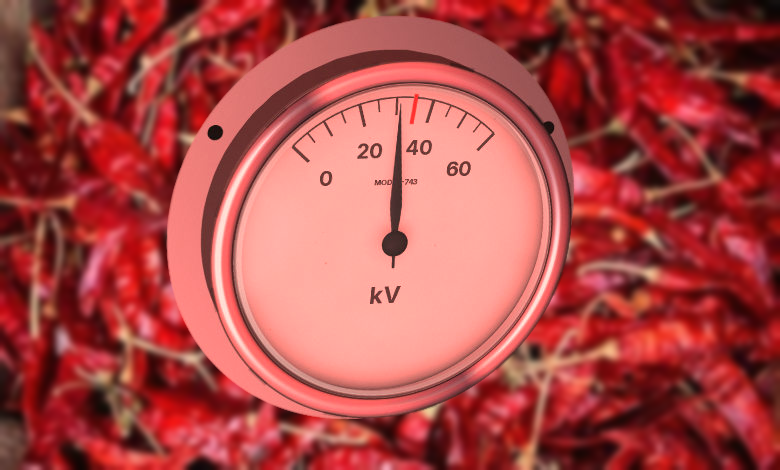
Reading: value=30 unit=kV
